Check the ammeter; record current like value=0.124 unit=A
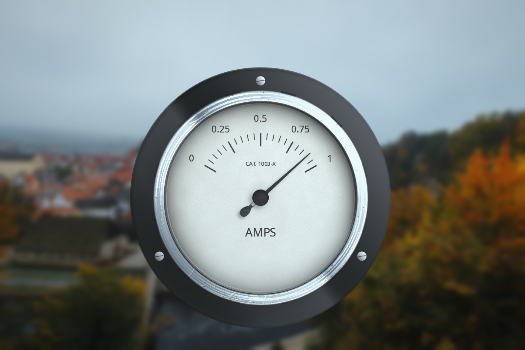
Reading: value=0.9 unit=A
